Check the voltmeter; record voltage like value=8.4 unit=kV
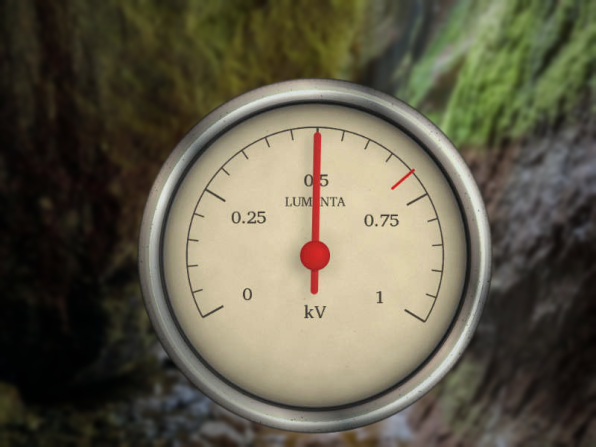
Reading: value=0.5 unit=kV
